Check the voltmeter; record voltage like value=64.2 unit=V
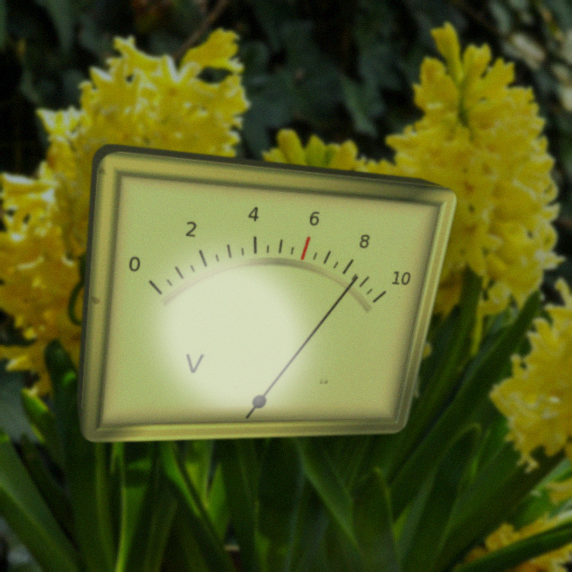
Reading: value=8.5 unit=V
